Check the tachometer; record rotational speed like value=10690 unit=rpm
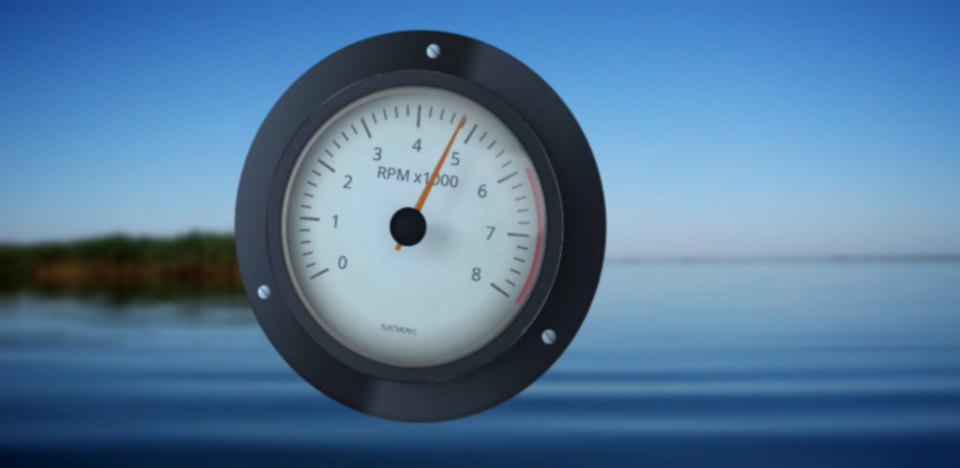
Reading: value=4800 unit=rpm
